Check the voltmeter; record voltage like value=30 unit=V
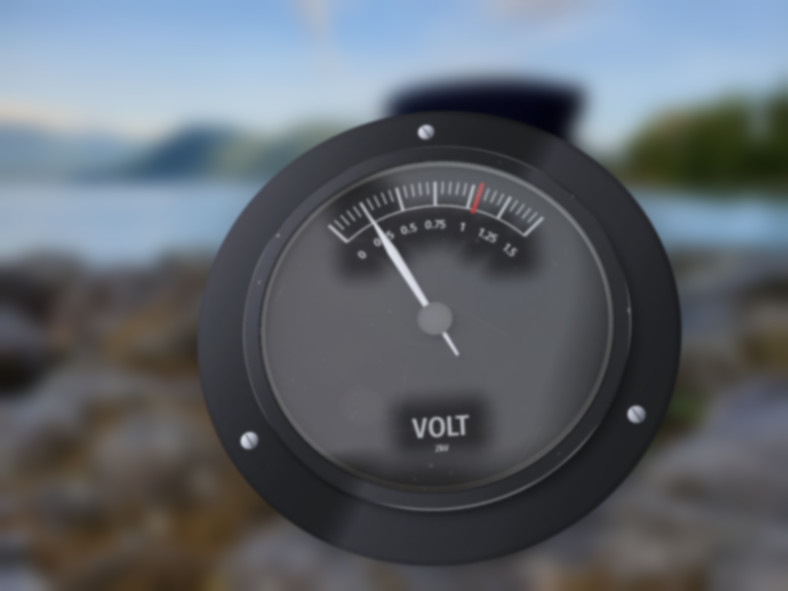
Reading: value=0.25 unit=V
